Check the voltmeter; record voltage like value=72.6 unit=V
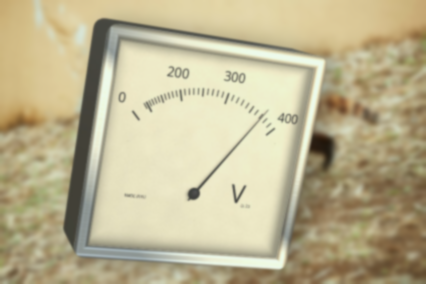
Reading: value=370 unit=V
